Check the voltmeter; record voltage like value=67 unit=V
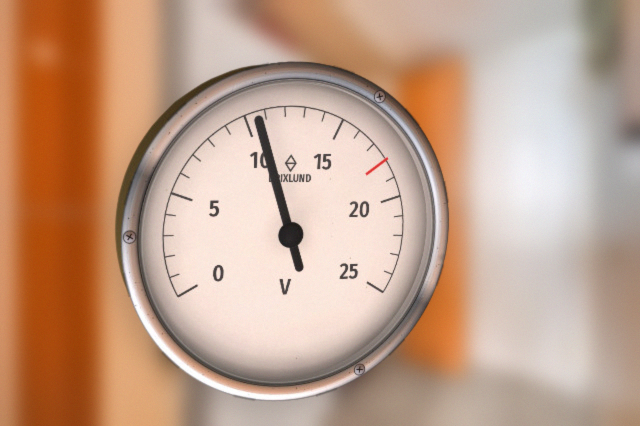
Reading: value=10.5 unit=V
